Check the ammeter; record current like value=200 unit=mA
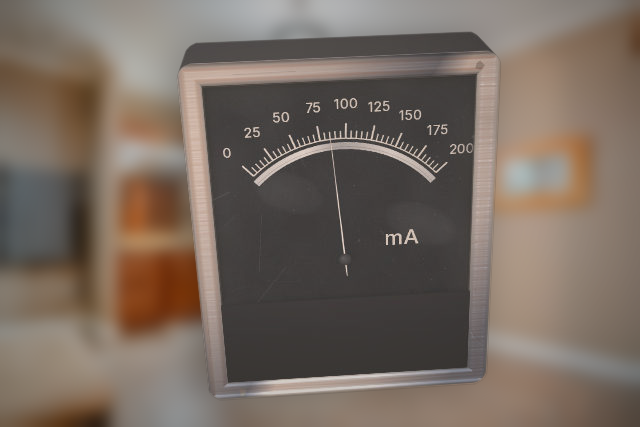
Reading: value=85 unit=mA
